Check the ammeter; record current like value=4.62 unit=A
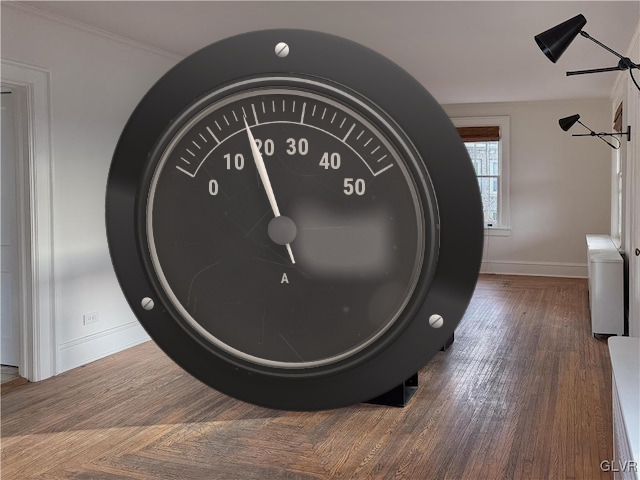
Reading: value=18 unit=A
